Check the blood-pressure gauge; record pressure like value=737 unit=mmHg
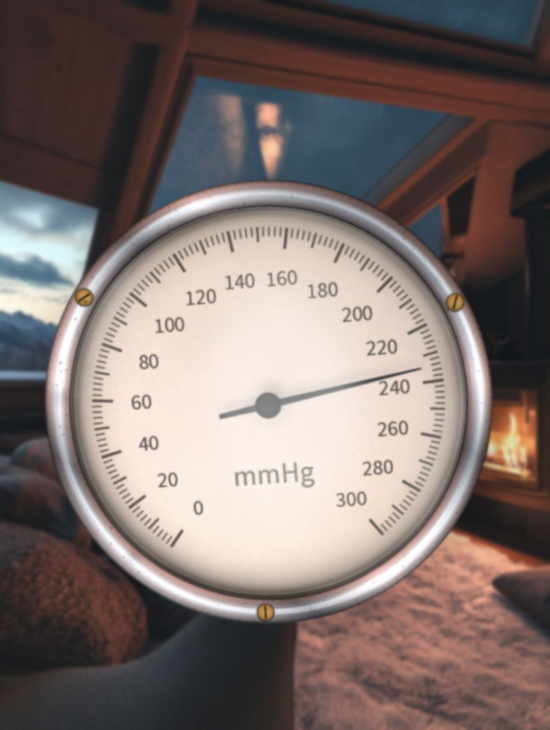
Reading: value=234 unit=mmHg
